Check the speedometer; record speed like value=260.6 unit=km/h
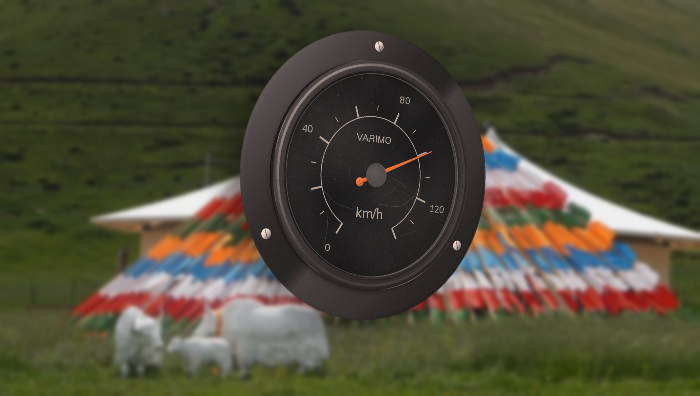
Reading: value=100 unit=km/h
